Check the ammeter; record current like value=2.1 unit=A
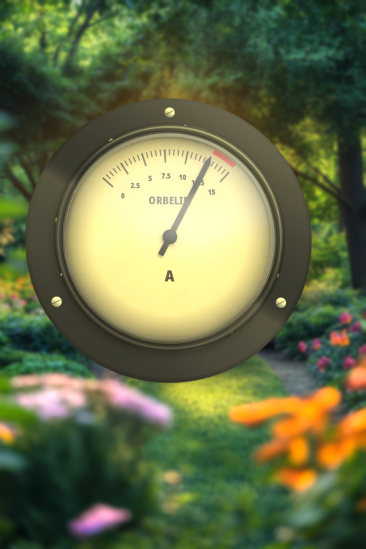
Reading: value=12.5 unit=A
